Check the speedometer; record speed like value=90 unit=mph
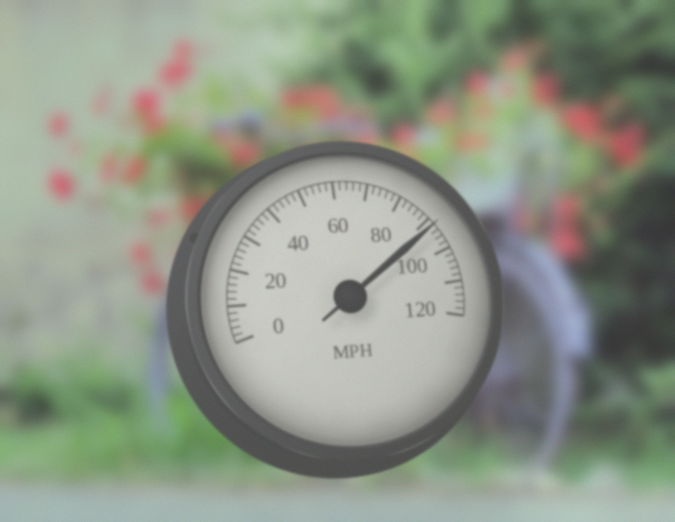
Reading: value=92 unit=mph
